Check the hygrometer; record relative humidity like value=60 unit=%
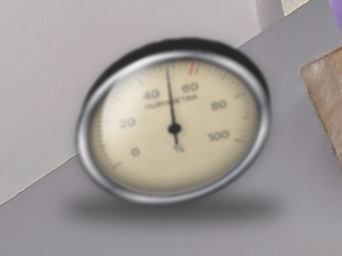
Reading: value=50 unit=%
